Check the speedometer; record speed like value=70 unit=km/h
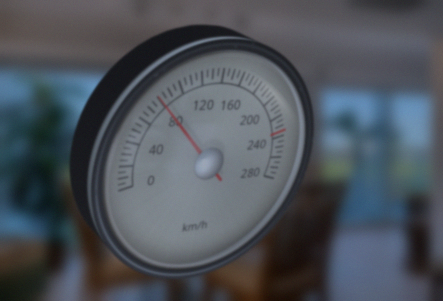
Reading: value=80 unit=km/h
